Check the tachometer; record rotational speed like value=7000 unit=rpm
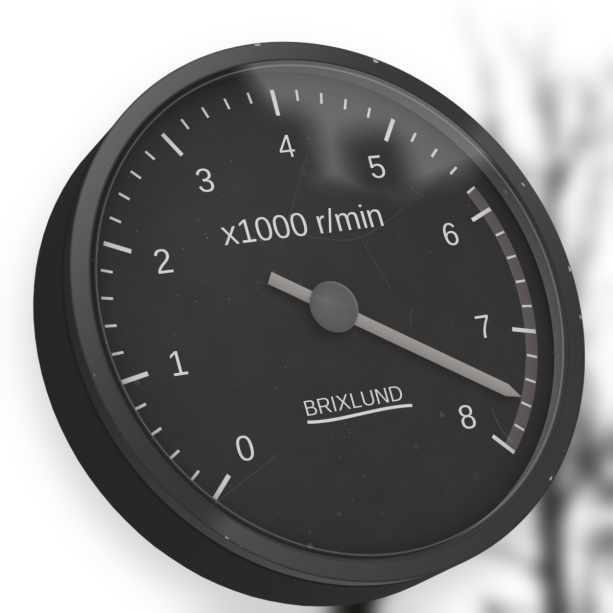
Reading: value=7600 unit=rpm
